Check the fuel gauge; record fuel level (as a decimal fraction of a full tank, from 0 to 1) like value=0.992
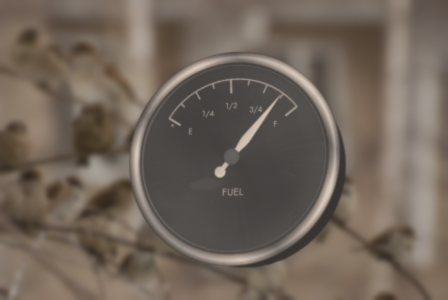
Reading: value=0.875
